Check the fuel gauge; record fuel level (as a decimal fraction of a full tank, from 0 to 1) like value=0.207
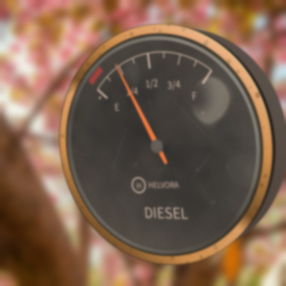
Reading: value=0.25
